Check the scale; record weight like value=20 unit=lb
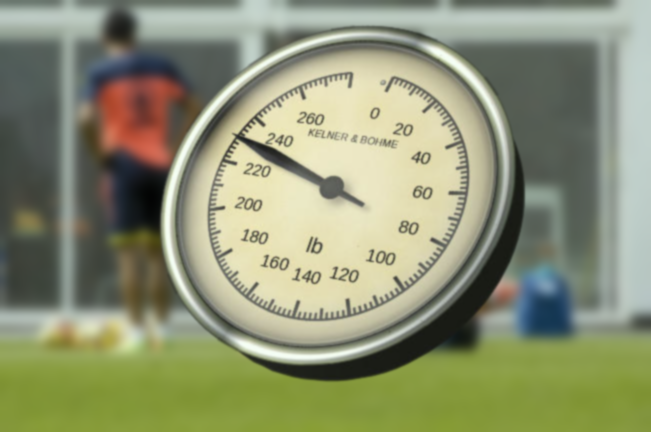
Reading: value=230 unit=lb
